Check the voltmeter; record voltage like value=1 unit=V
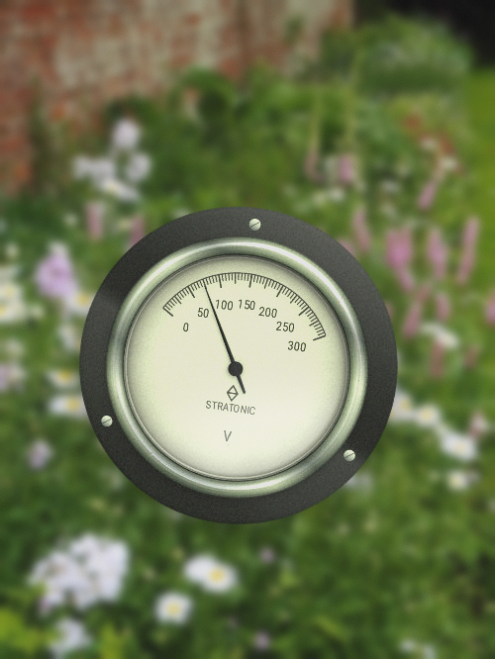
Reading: value=75 unit=V
